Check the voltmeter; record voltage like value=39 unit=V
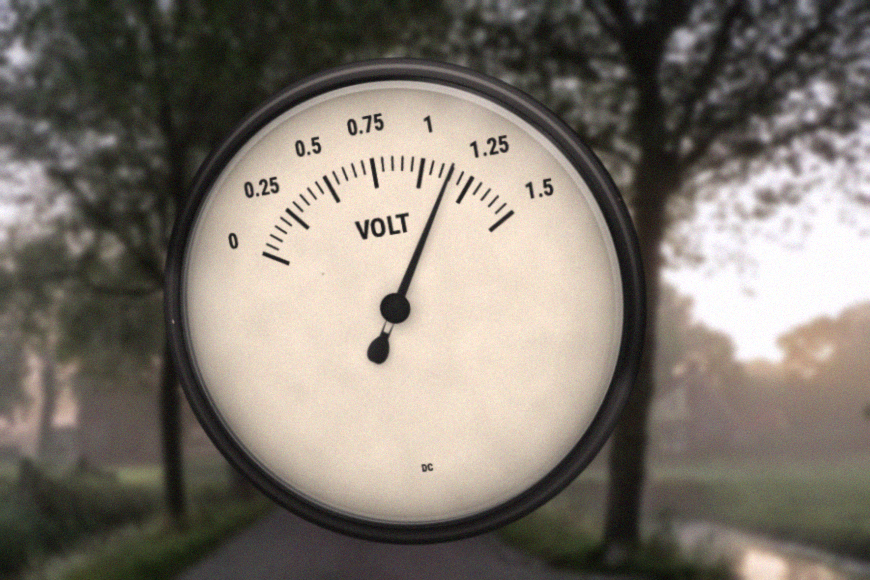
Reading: value=1.15 unit=V
